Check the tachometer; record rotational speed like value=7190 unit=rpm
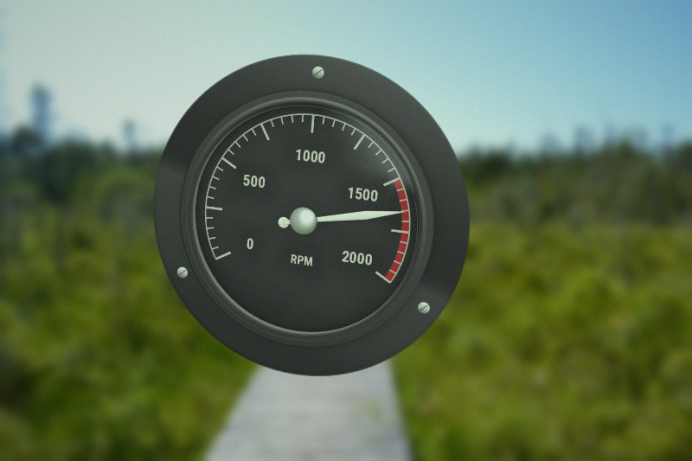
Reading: value=1650 unit=rpm
